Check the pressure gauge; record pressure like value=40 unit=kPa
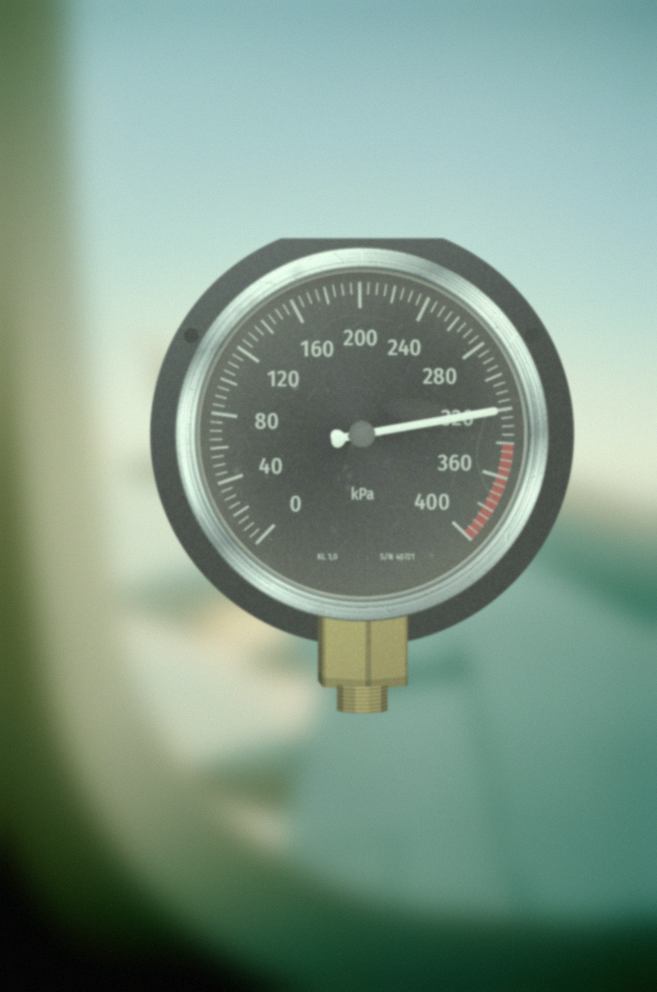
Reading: value=320 unit=kPa
